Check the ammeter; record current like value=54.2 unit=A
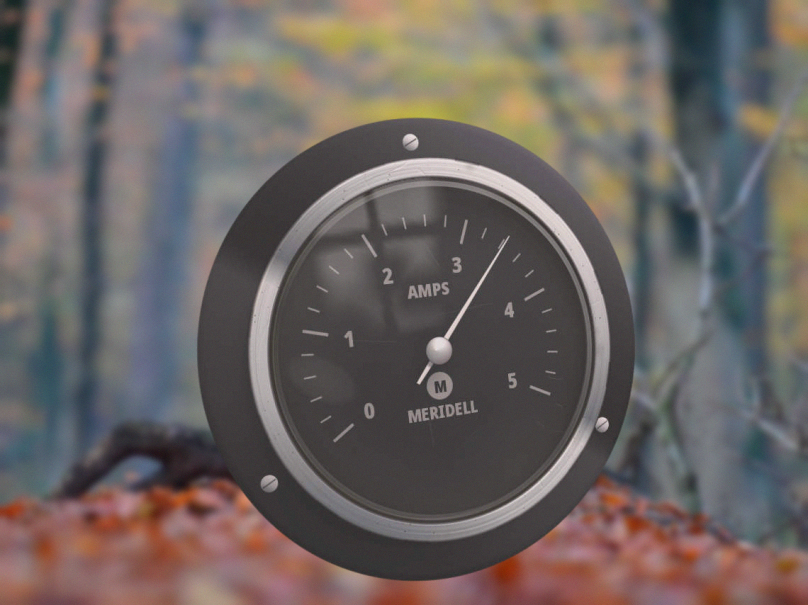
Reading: value=3.4 unit=A
